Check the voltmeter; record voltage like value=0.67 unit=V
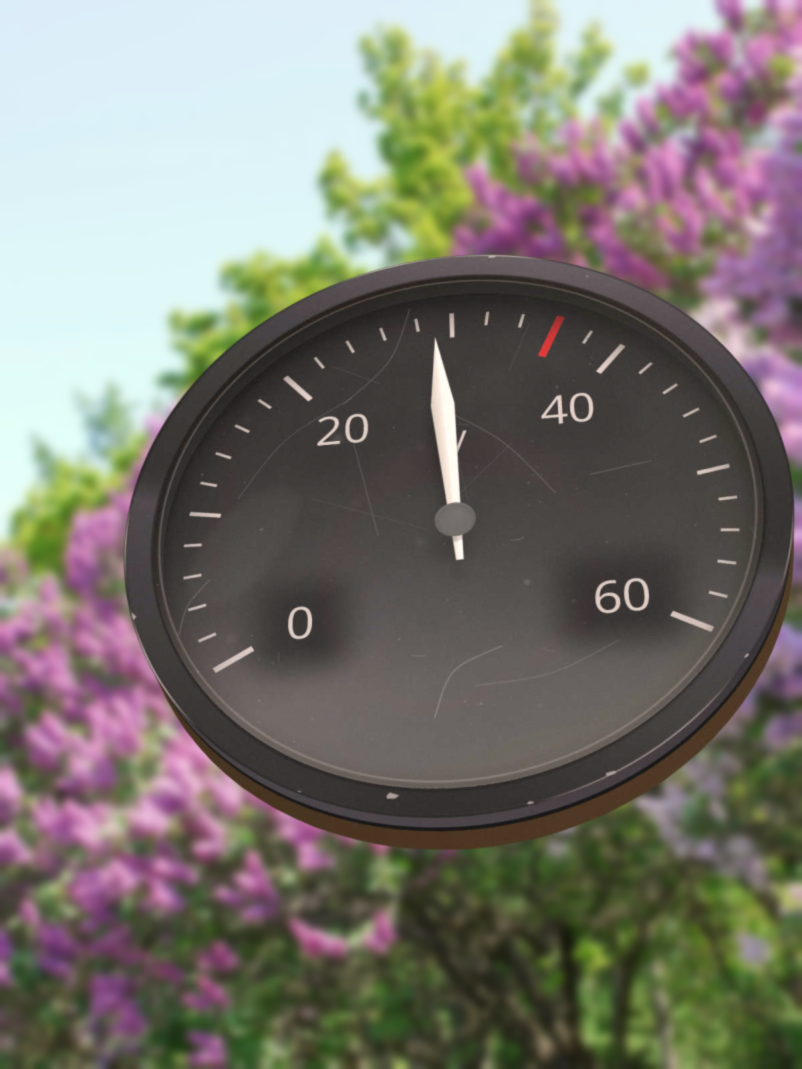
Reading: value=29 unit=V
